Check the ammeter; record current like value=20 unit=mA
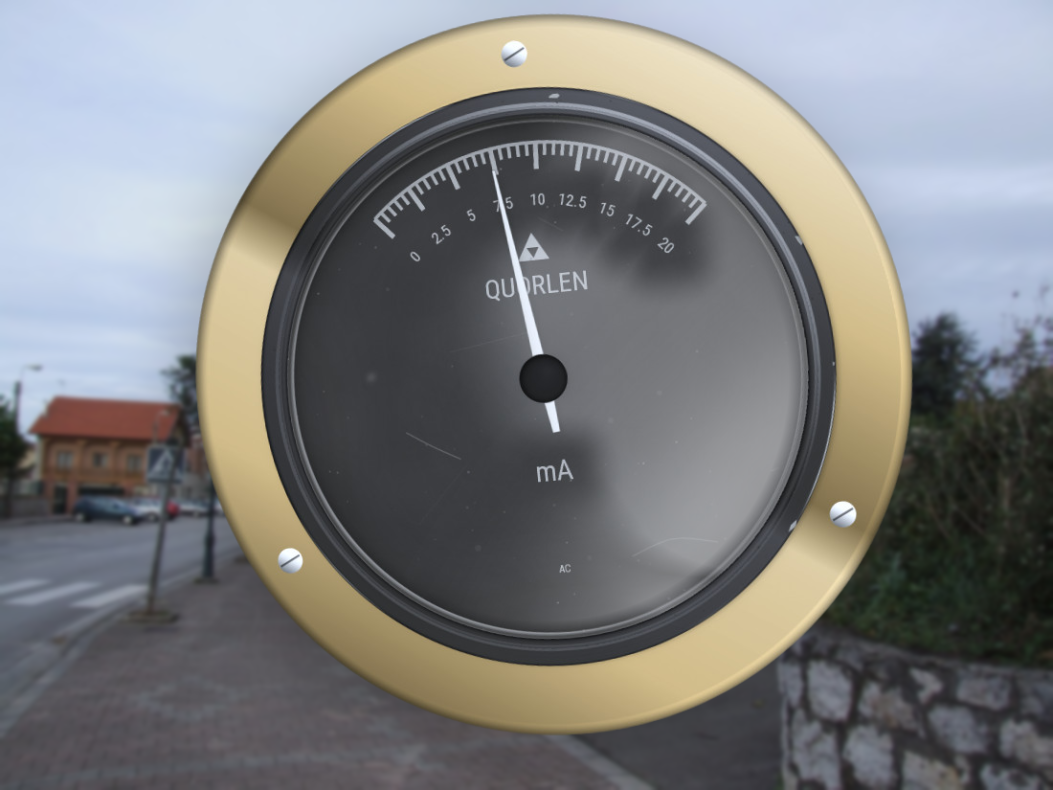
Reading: value=7.5 unit=mA
